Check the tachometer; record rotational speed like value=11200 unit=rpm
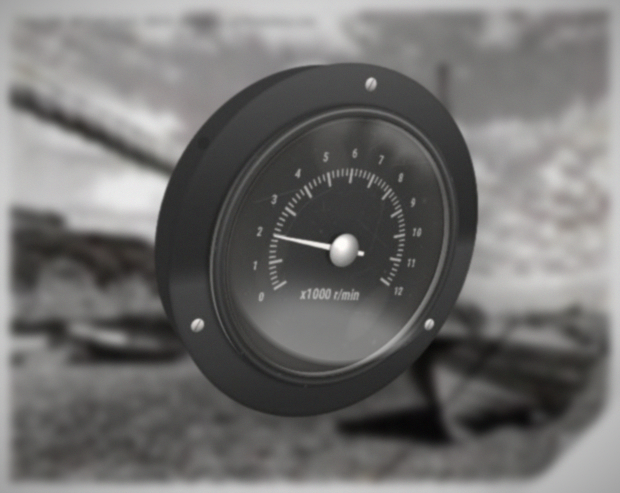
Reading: value=2000 unit=rpm
